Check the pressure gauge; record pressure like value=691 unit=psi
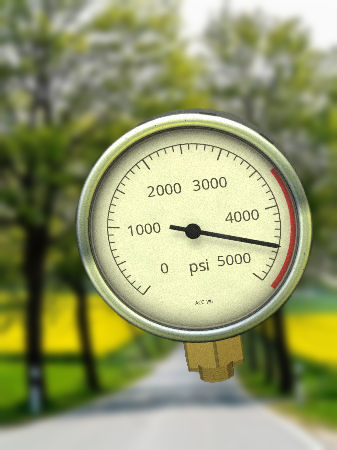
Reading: value=4500 unit=psi
